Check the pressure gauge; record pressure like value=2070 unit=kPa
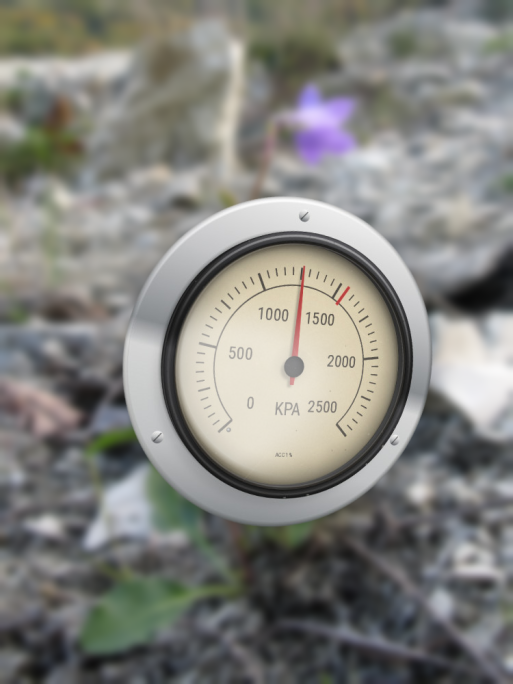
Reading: value=1250 unit=kPa
